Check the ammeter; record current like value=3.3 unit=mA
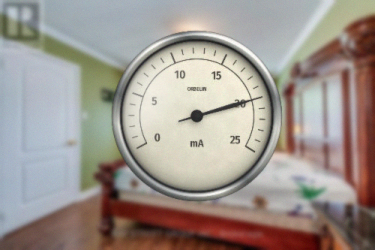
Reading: value=20 unit=mA
